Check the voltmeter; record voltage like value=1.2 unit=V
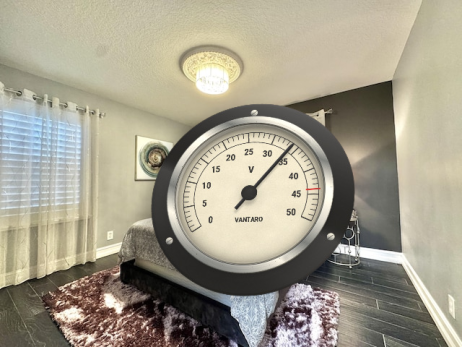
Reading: value=34 unit=V
